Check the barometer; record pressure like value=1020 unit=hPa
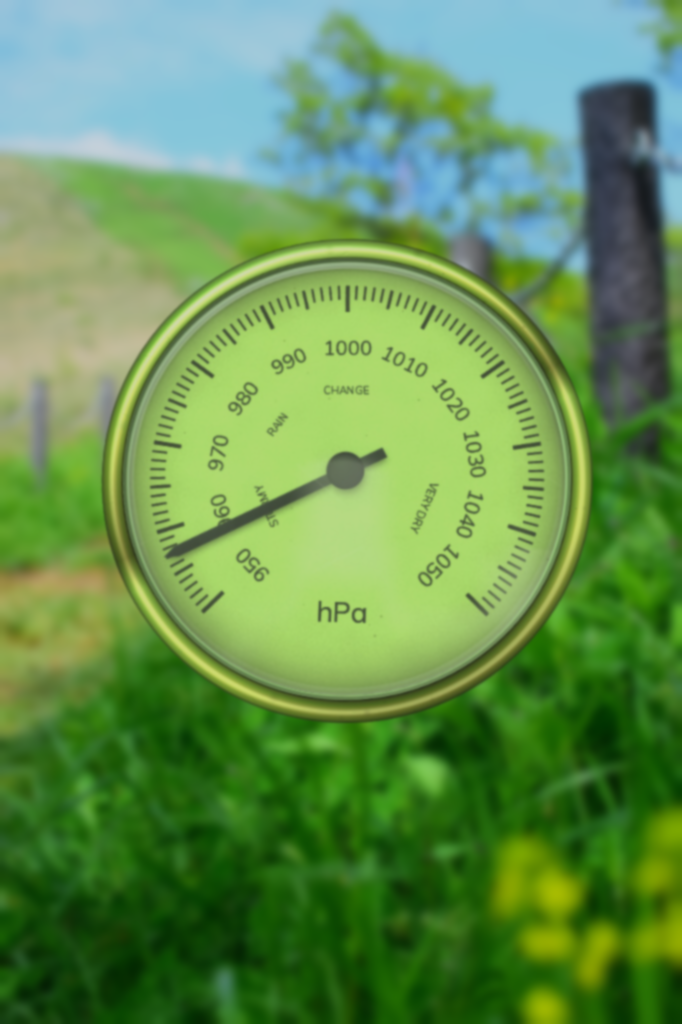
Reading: value=957 unit=hPa
